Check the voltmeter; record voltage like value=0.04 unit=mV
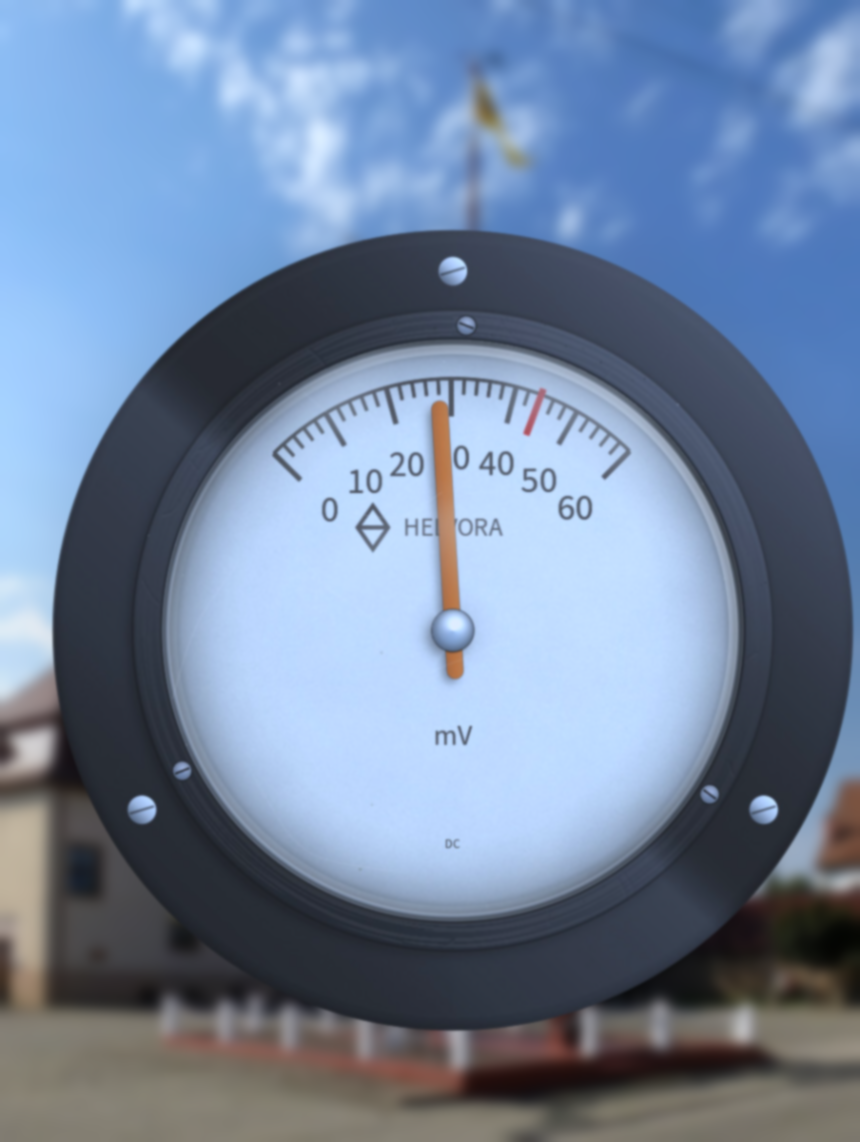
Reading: value=28 unit=mV
